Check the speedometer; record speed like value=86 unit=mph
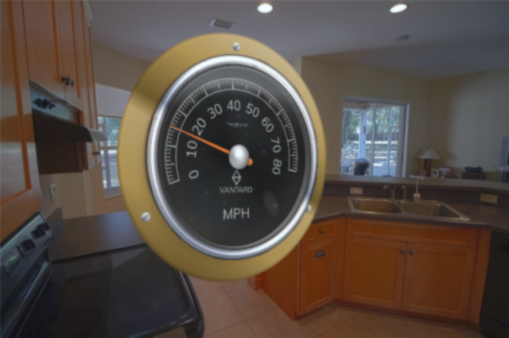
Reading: value=15 unit=mph
